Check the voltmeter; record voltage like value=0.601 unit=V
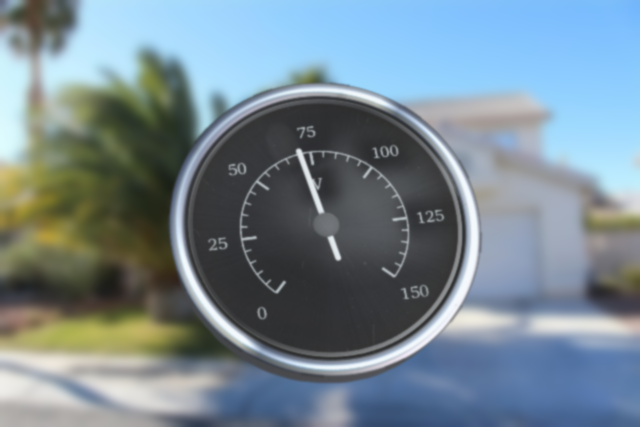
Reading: value=70 unit=V
